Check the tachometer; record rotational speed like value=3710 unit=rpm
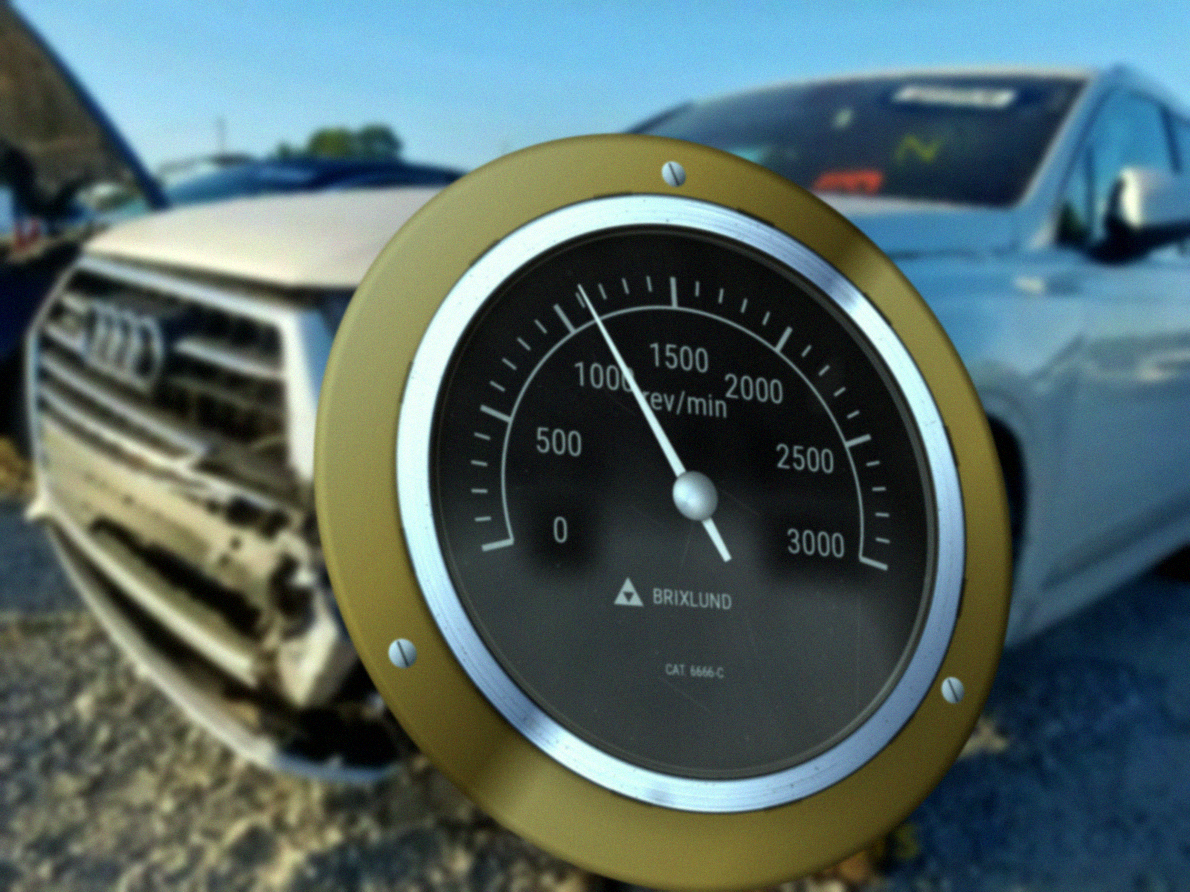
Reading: value=1100 unit=rpm
